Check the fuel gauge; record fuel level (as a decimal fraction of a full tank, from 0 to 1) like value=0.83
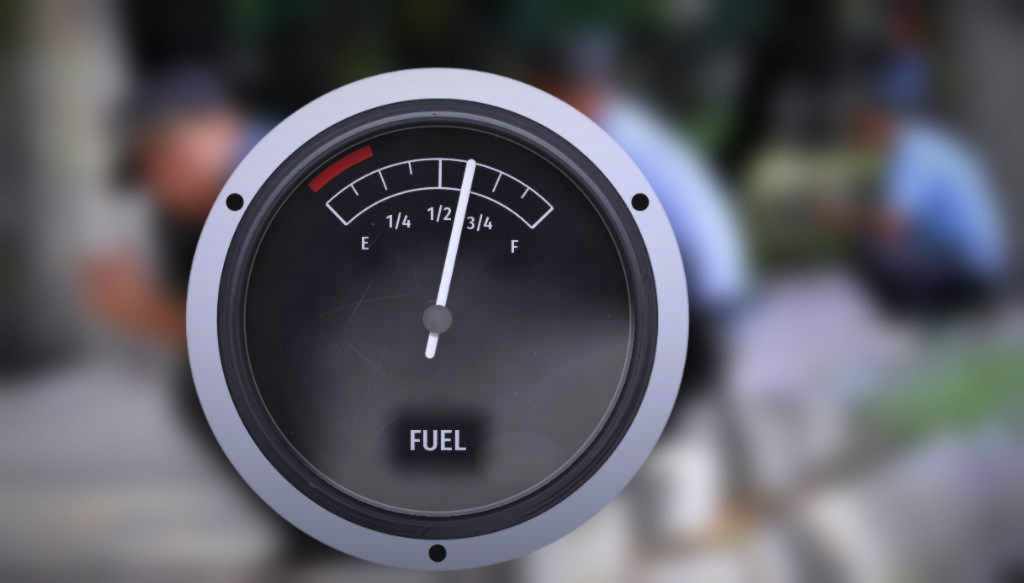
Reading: value=0.625
